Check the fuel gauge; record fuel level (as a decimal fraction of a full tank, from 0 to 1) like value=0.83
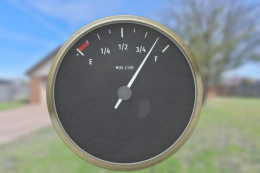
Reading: value=0.875
